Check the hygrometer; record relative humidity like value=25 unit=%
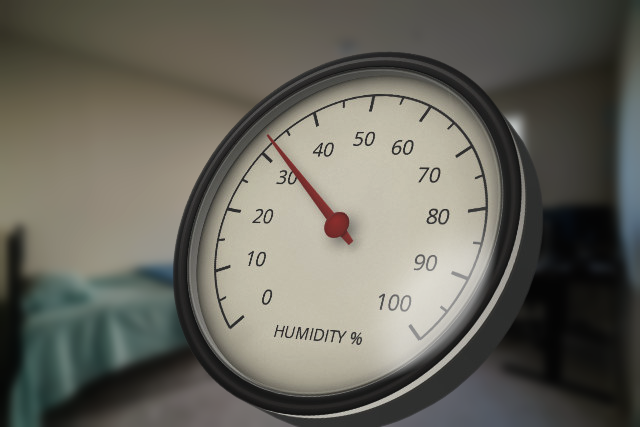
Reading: value=32.5 unit=%
